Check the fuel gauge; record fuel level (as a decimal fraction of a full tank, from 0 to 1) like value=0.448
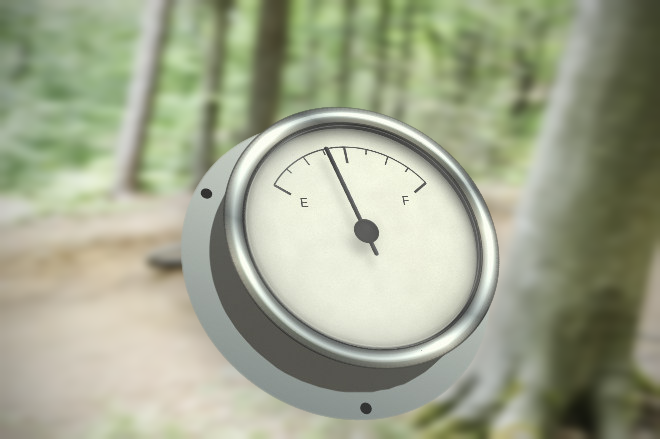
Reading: value=0.375
